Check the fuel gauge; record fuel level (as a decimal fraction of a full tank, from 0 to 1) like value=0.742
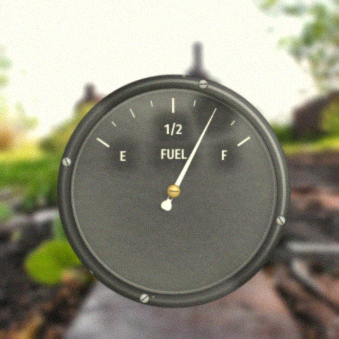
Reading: value=0.75
